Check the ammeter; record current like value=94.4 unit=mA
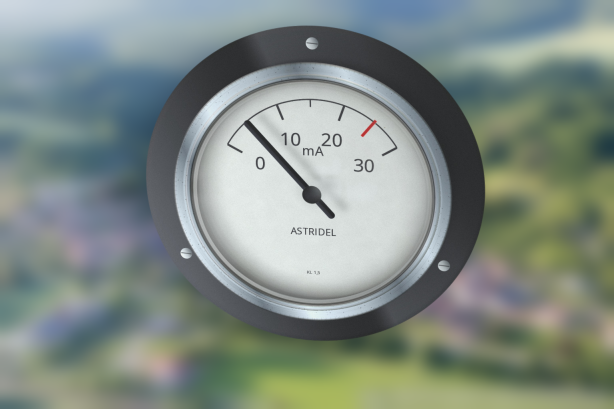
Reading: value=5 unit=mA
